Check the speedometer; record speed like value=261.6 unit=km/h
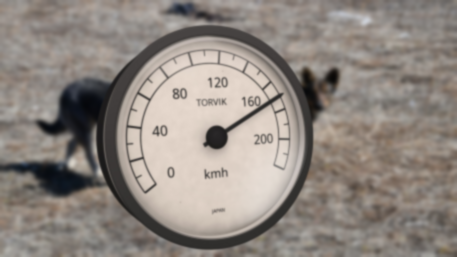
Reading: value=170 unit=km/h
